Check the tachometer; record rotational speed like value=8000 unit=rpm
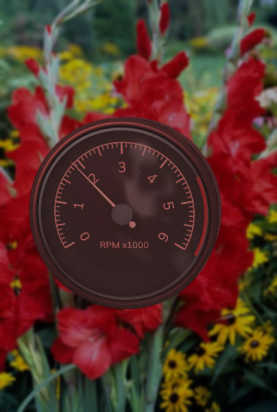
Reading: value=1900 unit=rpm
